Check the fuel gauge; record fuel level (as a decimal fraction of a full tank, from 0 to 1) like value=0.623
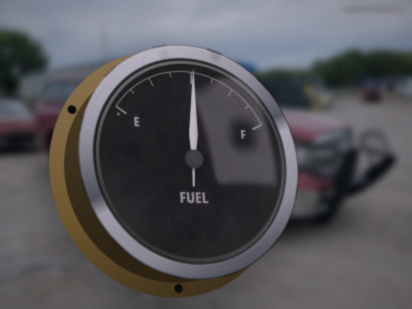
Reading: value=0.5
